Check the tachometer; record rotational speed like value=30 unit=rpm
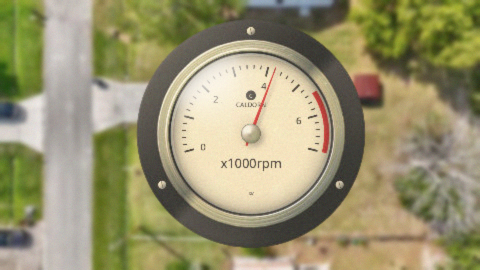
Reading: value=4200 unit=rpm
